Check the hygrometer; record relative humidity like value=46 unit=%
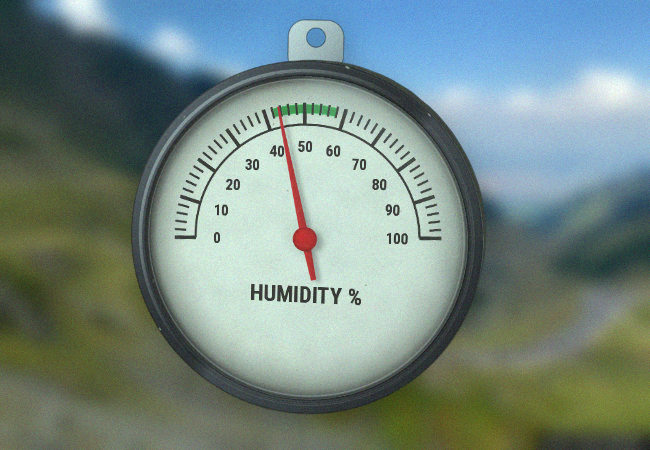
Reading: value=44 unit=%
